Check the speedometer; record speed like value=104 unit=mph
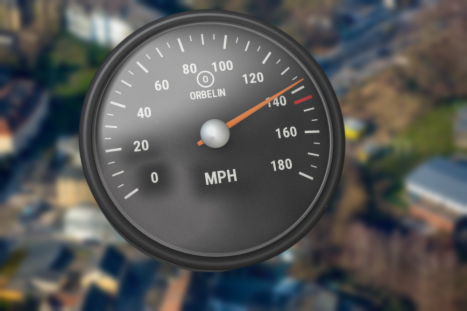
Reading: value=137.5 unit=mph
